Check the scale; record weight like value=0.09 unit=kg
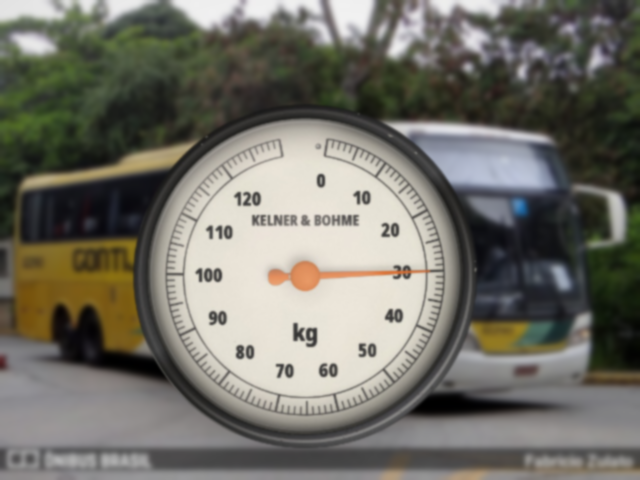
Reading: value=30 unit=kg
